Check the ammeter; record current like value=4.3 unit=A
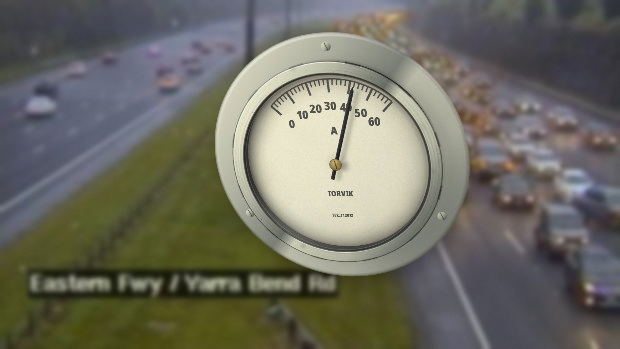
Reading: value=42 unit=A
